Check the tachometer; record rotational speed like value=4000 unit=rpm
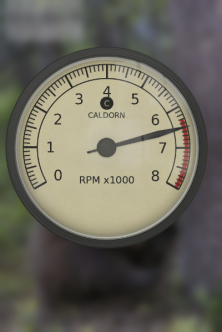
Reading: value=6500 unit=rpm
